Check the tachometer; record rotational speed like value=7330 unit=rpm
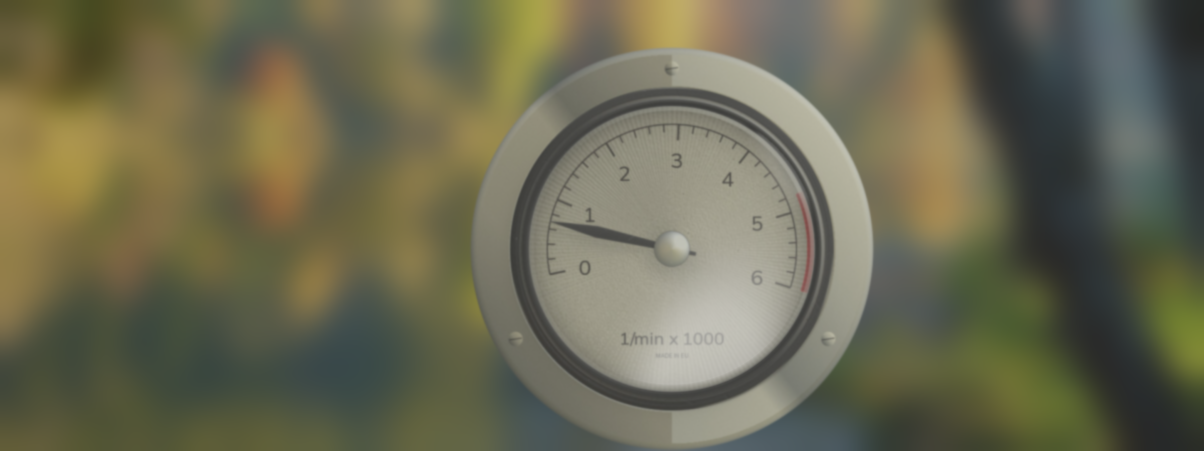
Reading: value=700 unit=rpm
